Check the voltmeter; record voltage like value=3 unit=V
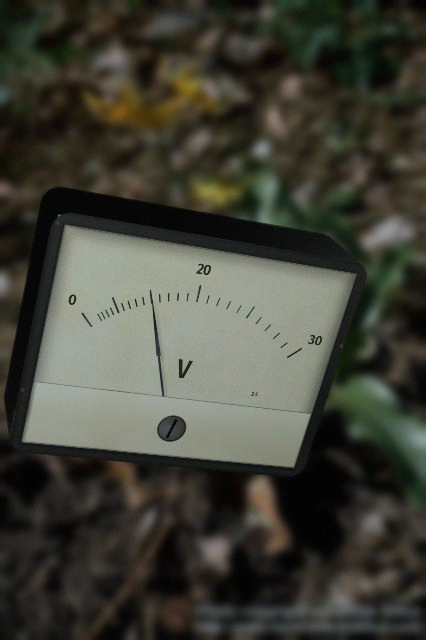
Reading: value=15 unit=V
